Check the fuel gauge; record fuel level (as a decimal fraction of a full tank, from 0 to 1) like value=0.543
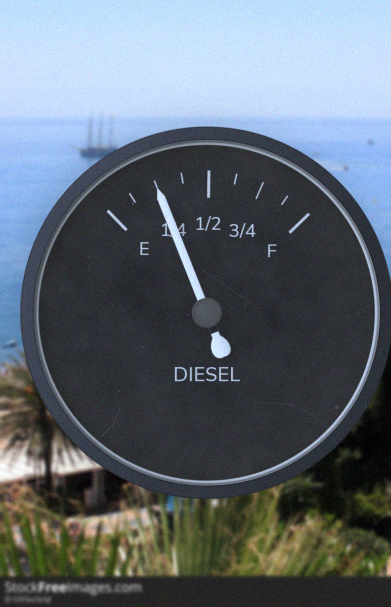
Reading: value=0.25
